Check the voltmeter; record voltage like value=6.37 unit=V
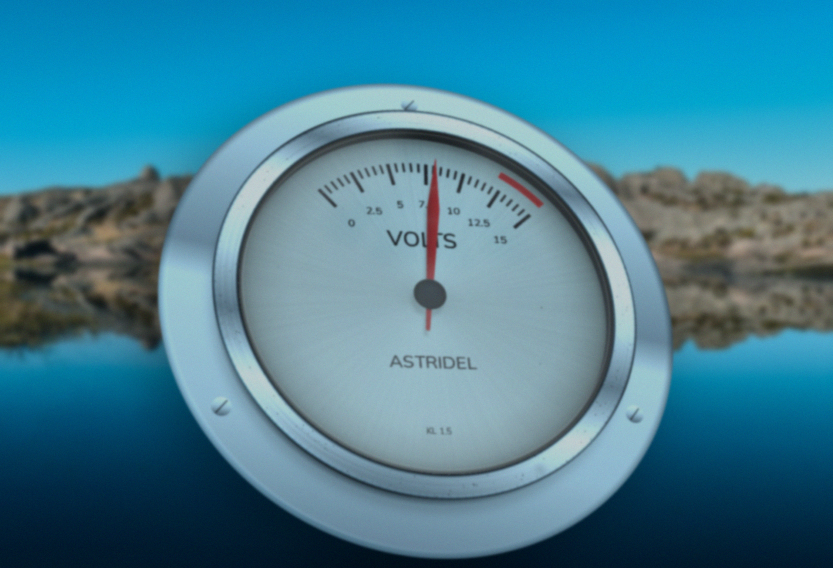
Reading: value=8 unit=V
